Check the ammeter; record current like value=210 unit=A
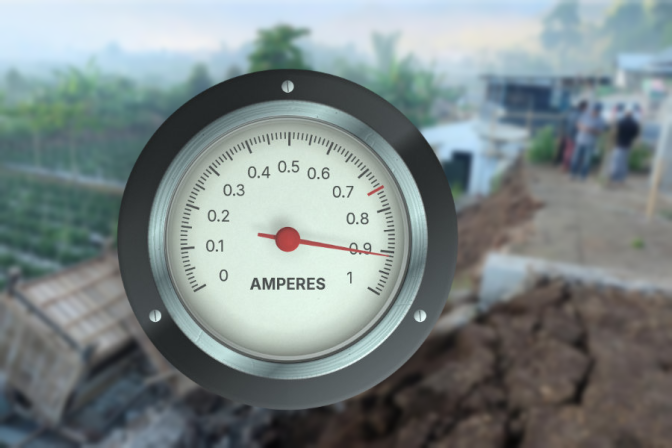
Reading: value=0.91 unit=A
